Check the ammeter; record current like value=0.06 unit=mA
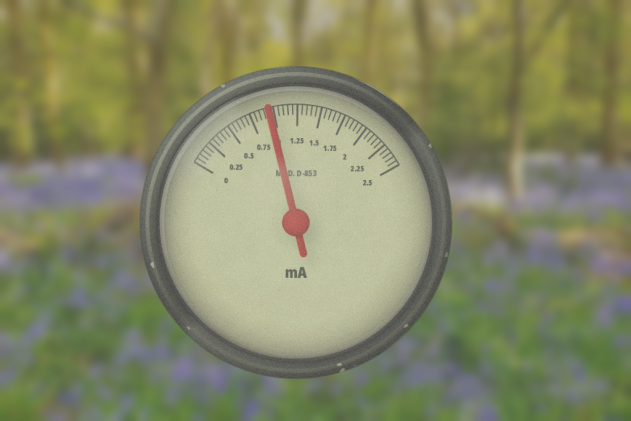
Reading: value=0.95 unit=mA
